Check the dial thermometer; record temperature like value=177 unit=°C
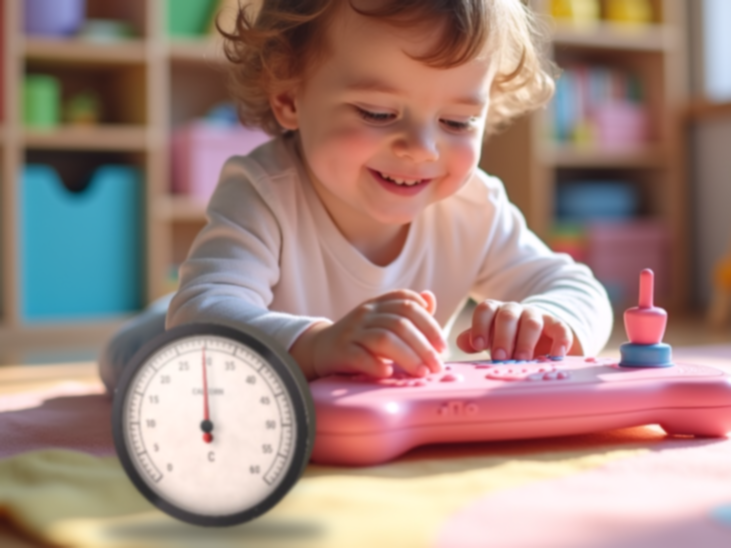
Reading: value=30 unit=°C
